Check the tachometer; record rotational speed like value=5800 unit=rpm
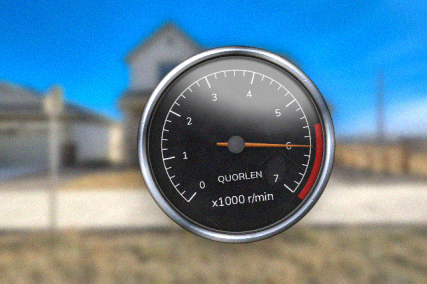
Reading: value=6000 unit=rpm
